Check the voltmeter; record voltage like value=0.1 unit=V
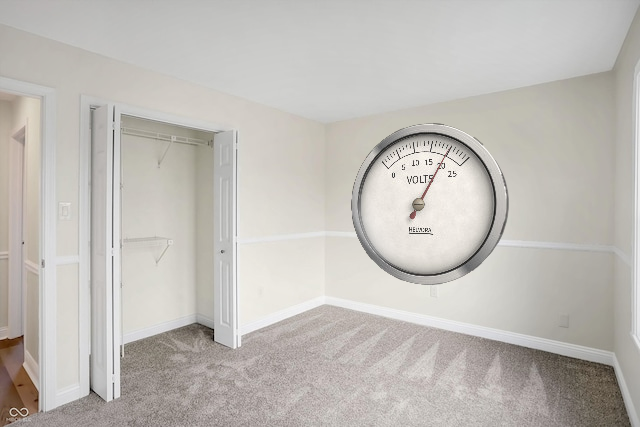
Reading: value=20 unit=V
